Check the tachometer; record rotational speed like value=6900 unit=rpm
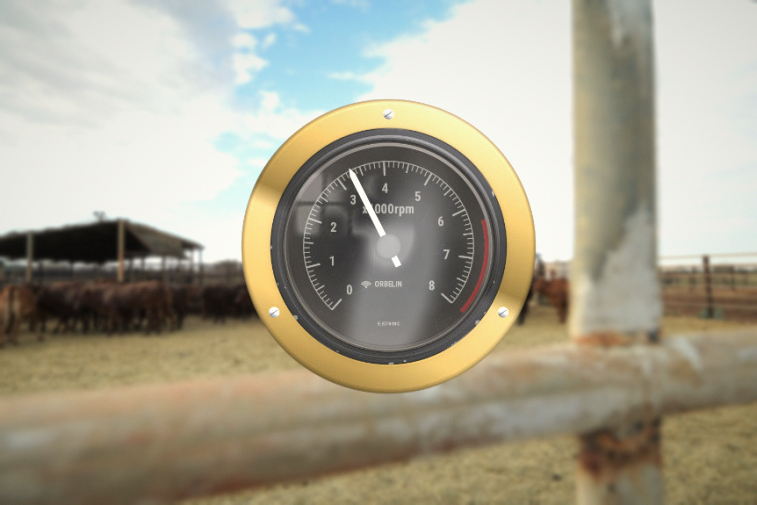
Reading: value=3300 unit=rpm
